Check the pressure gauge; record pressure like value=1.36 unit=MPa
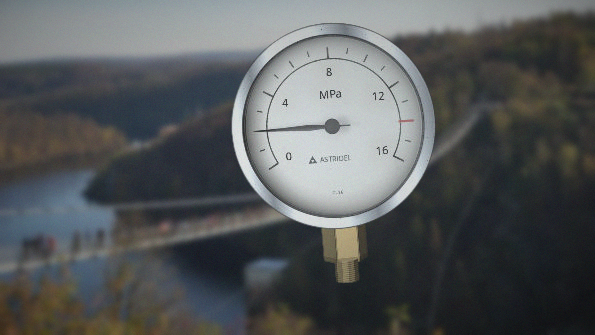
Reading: value=2 unit=MPa
